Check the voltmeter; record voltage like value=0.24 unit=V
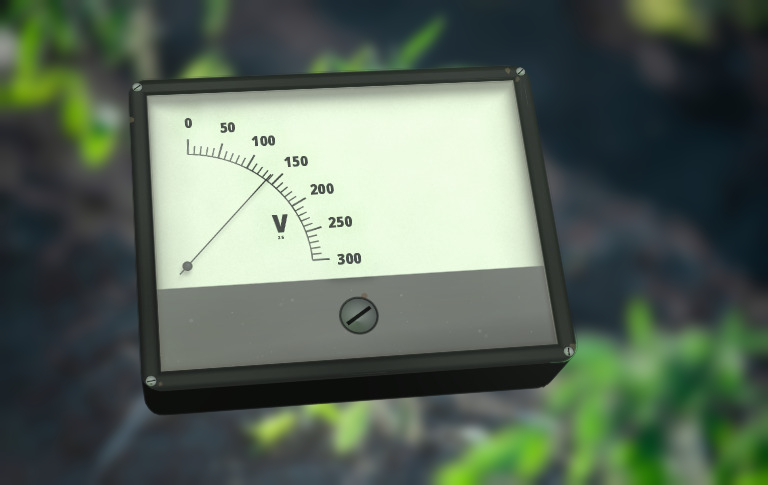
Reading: value=140 unit=V
